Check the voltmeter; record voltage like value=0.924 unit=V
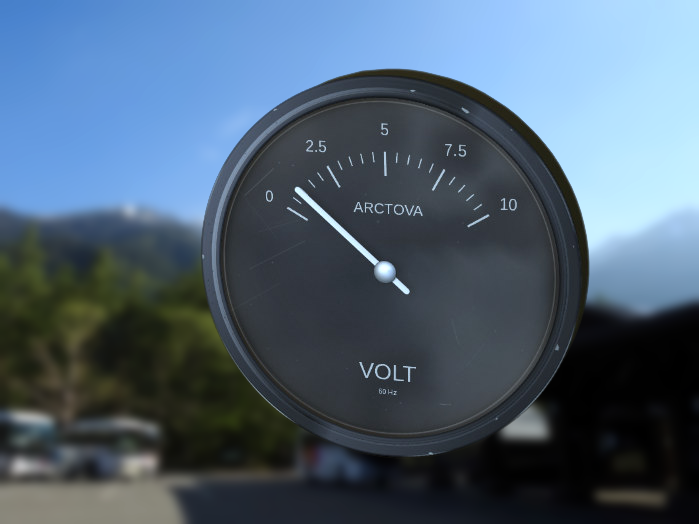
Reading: value=1 unit=V
